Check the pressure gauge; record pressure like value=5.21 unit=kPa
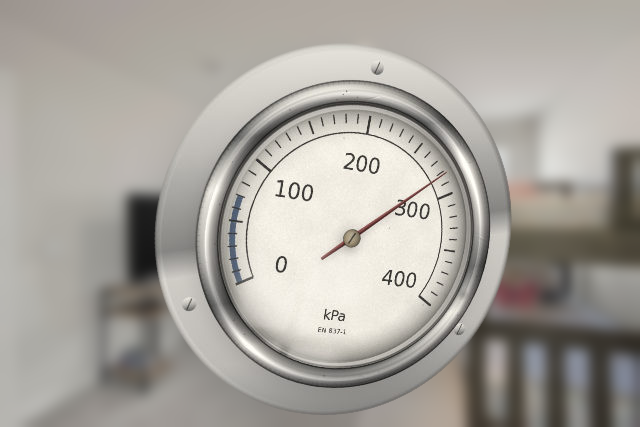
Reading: value=280 unit=kPa
